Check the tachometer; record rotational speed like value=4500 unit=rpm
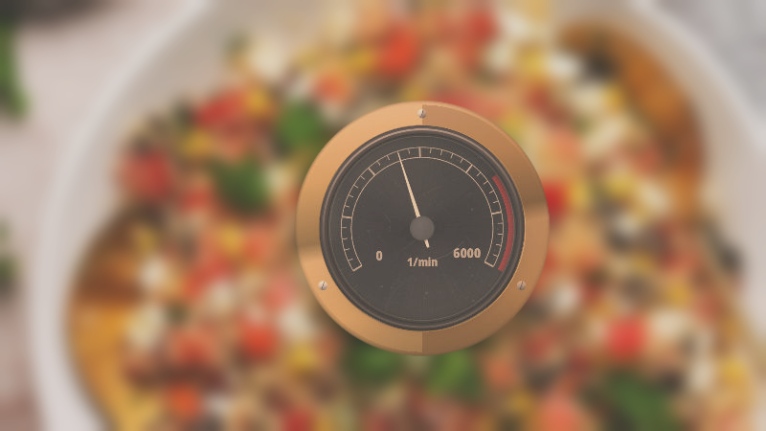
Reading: value=2600 unit=rpm
